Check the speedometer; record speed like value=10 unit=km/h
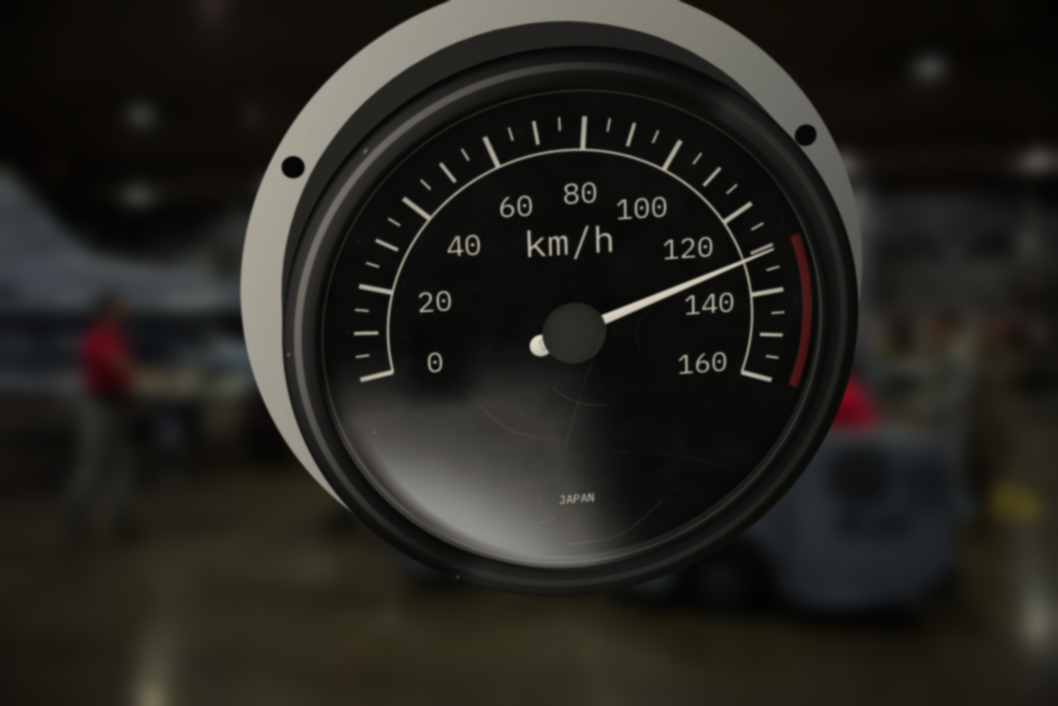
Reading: value=130 unit=km/h
